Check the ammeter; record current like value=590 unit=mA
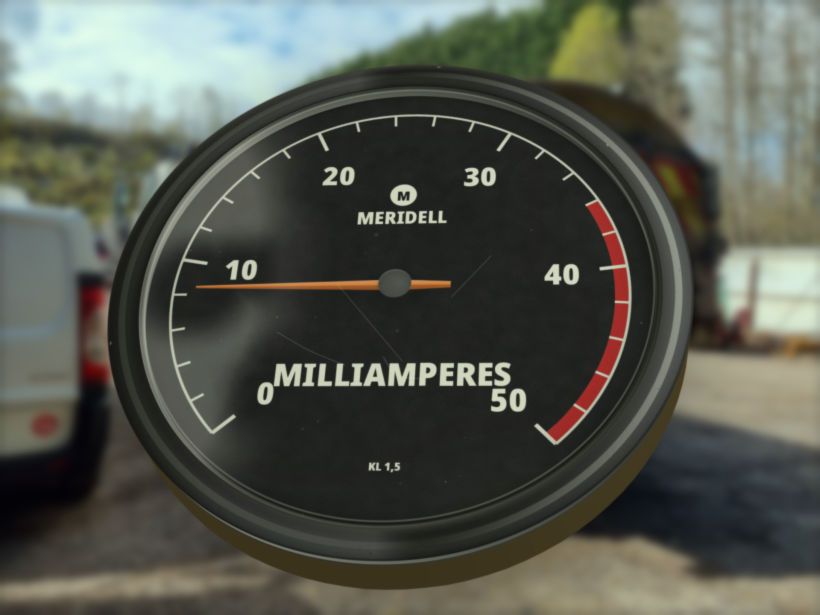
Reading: value=8 unit=mA
